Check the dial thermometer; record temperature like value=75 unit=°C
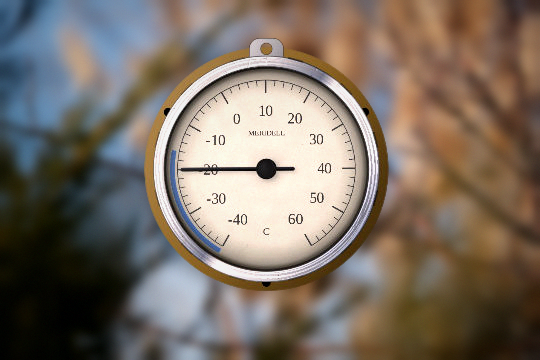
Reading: value=-20 unit=°C
